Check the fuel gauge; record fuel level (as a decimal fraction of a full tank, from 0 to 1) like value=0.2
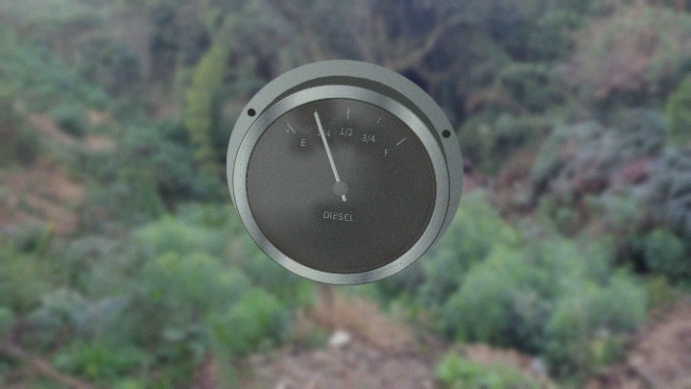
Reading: value=0.25
